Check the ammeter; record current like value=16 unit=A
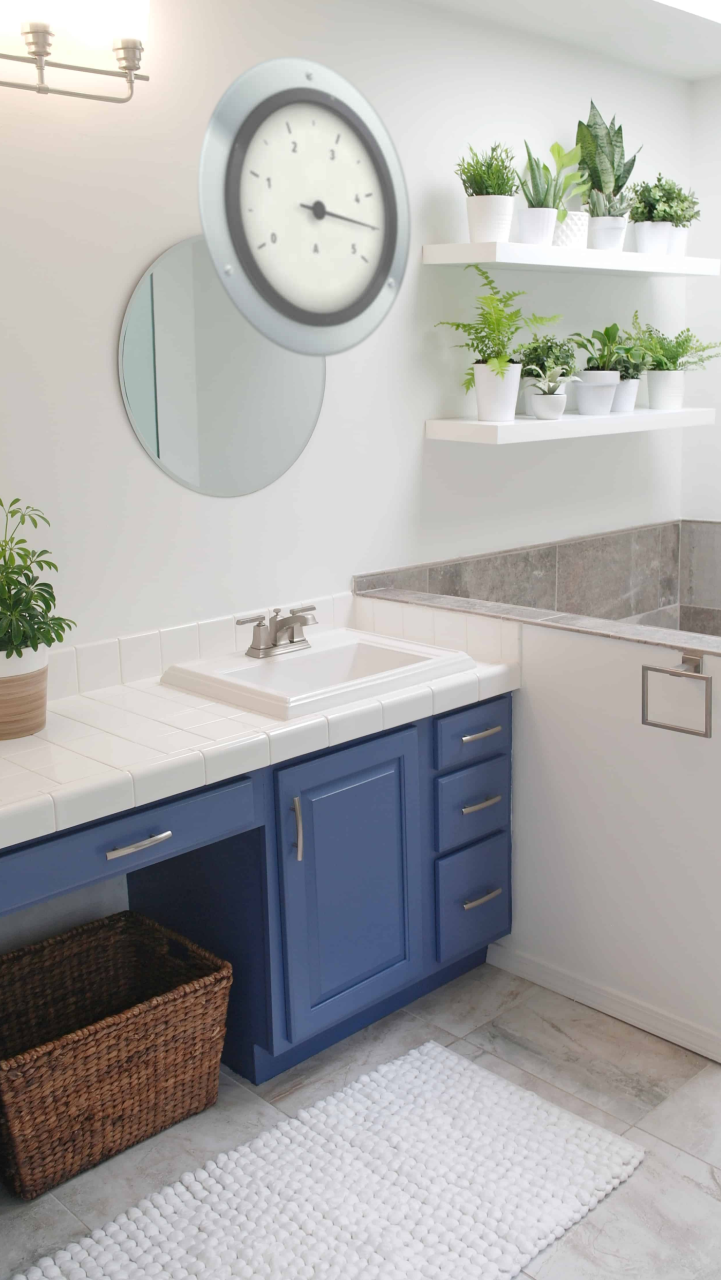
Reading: value=4.5 unit=A
